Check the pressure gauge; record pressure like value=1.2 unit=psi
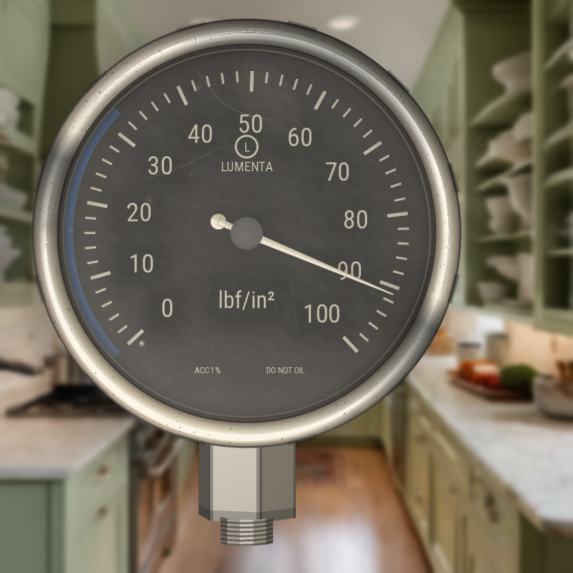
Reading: value=91 unit=psi
